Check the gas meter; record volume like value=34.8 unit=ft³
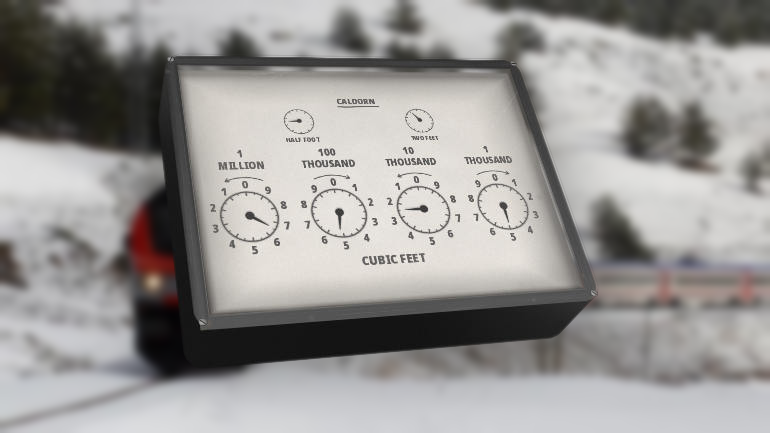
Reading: value=652500 unit=ft³
